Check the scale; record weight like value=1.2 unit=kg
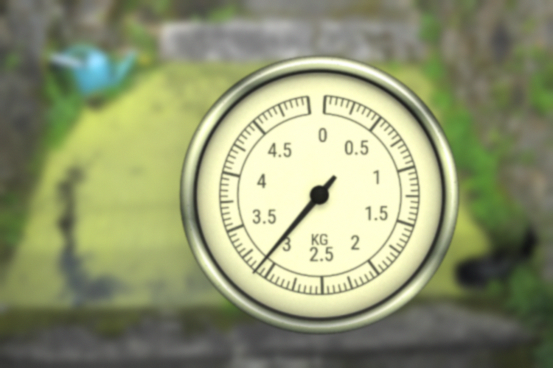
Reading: value=3.1 unit=kg
